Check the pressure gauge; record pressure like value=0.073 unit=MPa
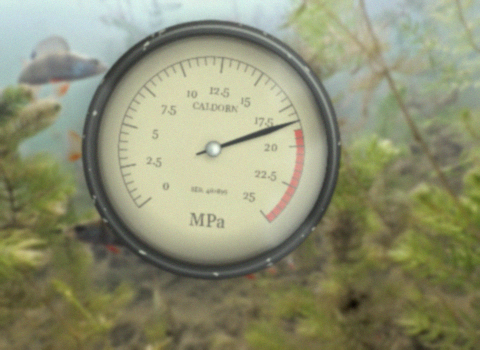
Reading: value=18.5 unit=MPa
